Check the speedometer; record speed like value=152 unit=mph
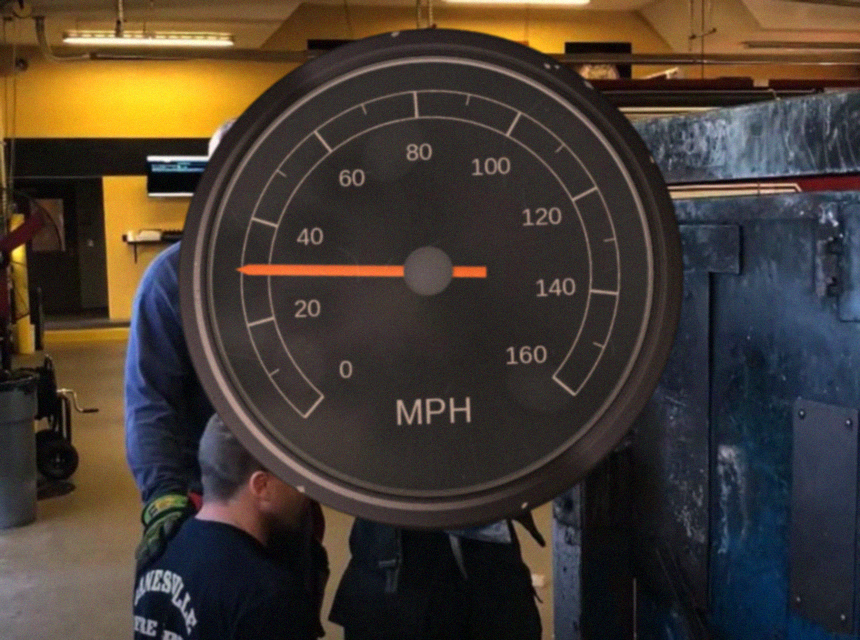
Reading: value=30 unit=mph
